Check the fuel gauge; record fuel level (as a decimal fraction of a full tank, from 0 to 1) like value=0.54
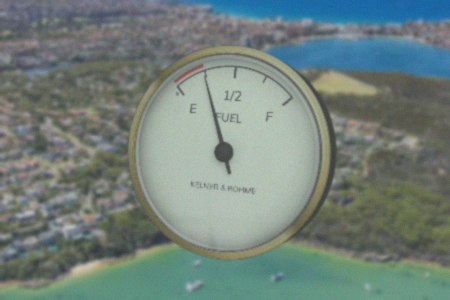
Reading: value=0.25
